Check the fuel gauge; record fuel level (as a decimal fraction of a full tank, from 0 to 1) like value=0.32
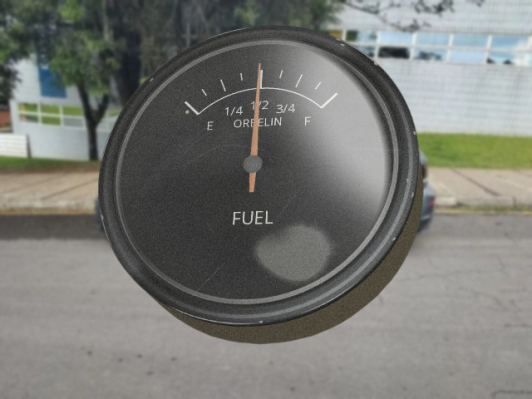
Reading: value=0.5
